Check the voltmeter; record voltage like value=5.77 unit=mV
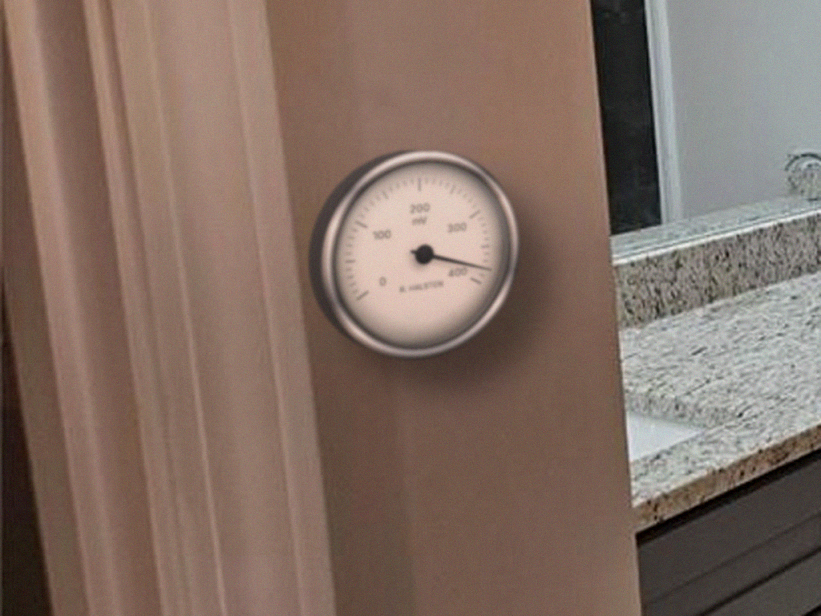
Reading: value=380 unit=mV
